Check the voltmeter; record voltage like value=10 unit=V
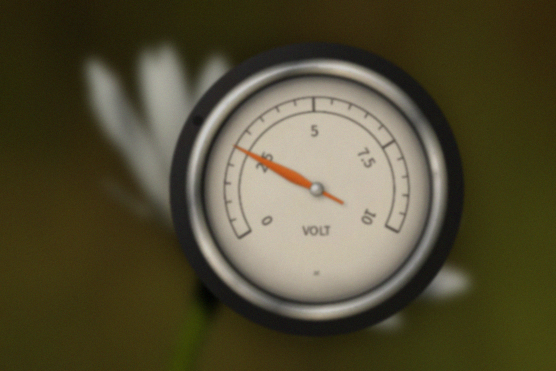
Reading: value=2.5 unit=V
